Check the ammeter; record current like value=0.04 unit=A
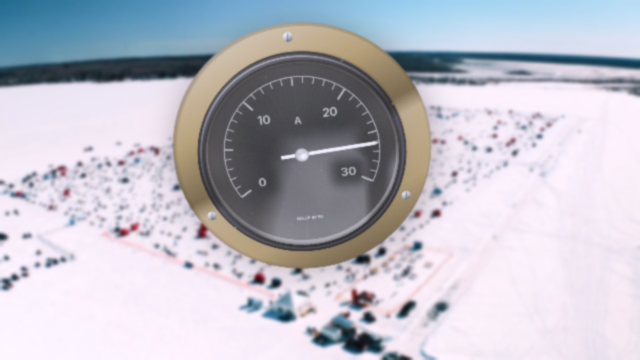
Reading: value=26 unit=A
